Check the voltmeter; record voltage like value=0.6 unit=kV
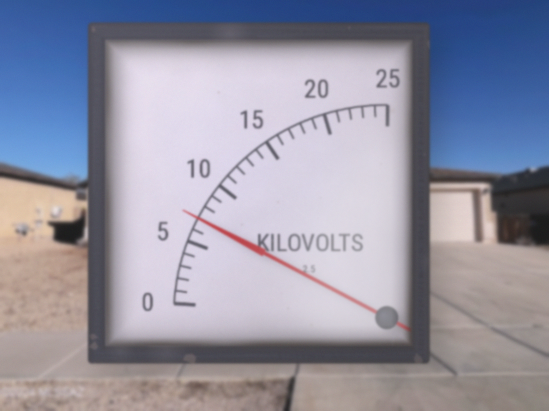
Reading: value=7 unit=kV
